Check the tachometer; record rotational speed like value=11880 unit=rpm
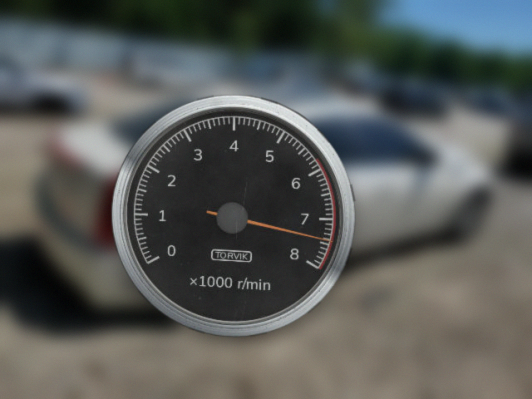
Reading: value=7400 unit=rpm
